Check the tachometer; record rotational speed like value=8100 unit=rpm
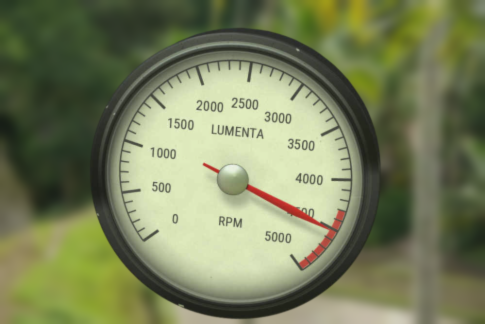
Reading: value=4500 unit=rpm
